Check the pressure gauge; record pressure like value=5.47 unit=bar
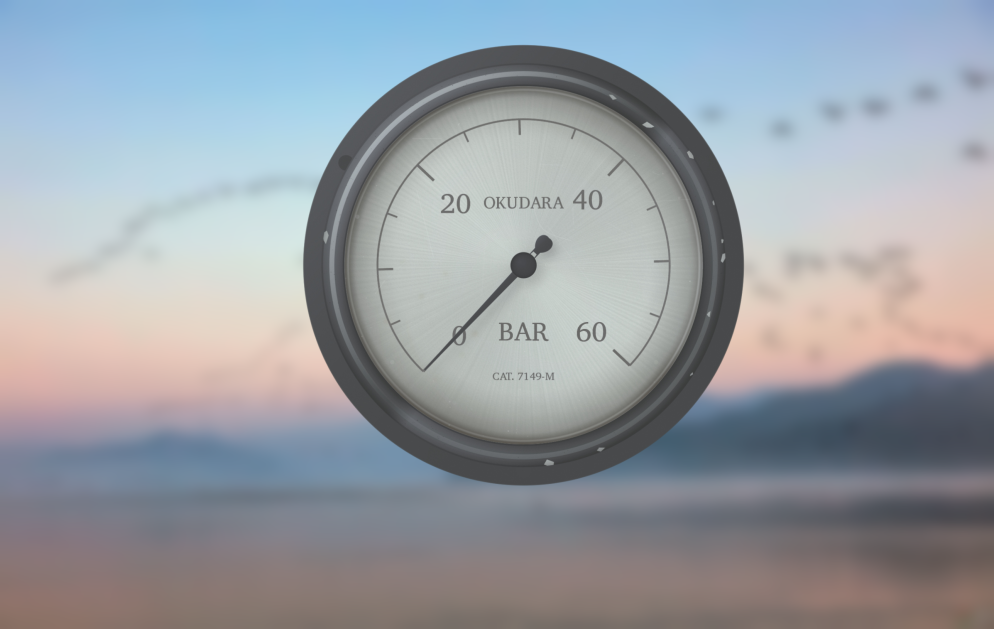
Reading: value=0 unit=bar
